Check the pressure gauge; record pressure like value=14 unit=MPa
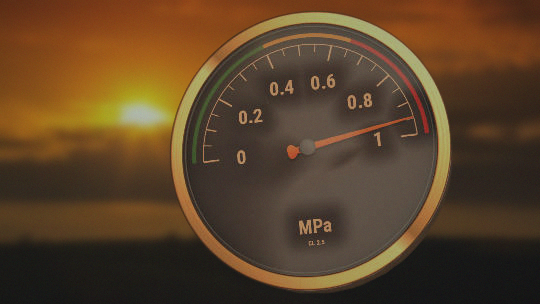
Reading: value=0.95 unit=MPa
